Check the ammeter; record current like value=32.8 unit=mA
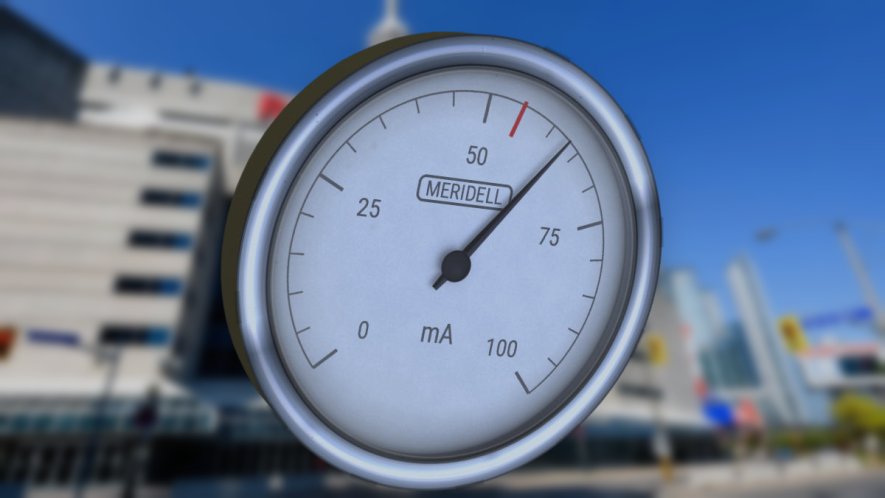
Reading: value=62.5 unit=mA
